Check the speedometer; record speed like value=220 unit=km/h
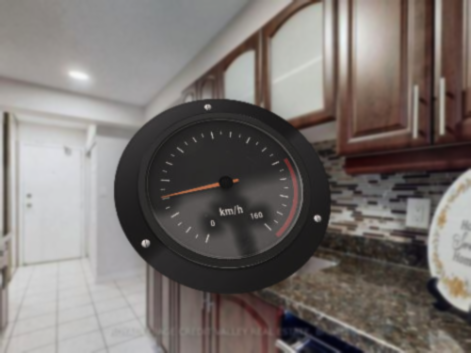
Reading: value=30 unit=km/h
